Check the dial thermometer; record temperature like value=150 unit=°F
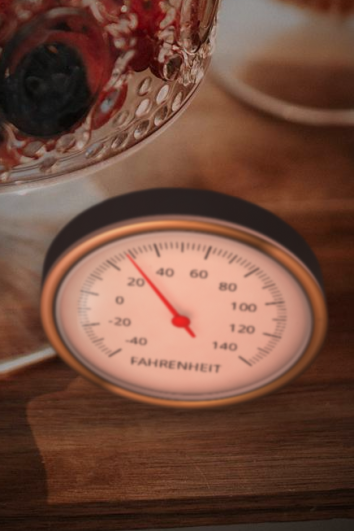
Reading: value=30 unit=°F
